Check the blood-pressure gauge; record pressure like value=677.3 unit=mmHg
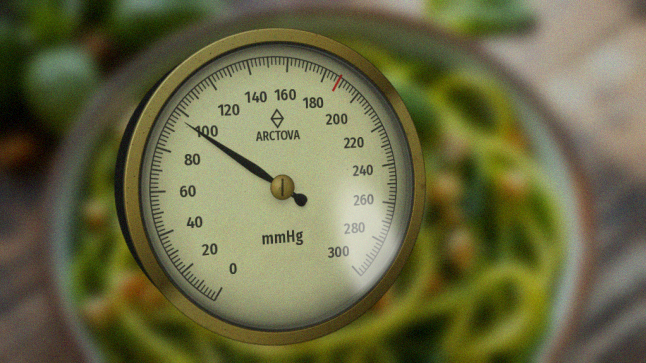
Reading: value=96 unit=mmHg
